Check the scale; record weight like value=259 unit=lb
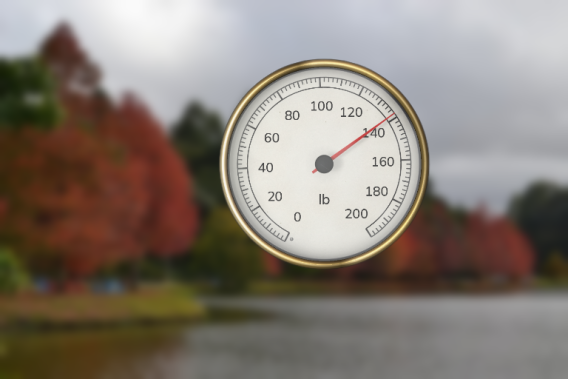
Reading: value=138 unit=lb
